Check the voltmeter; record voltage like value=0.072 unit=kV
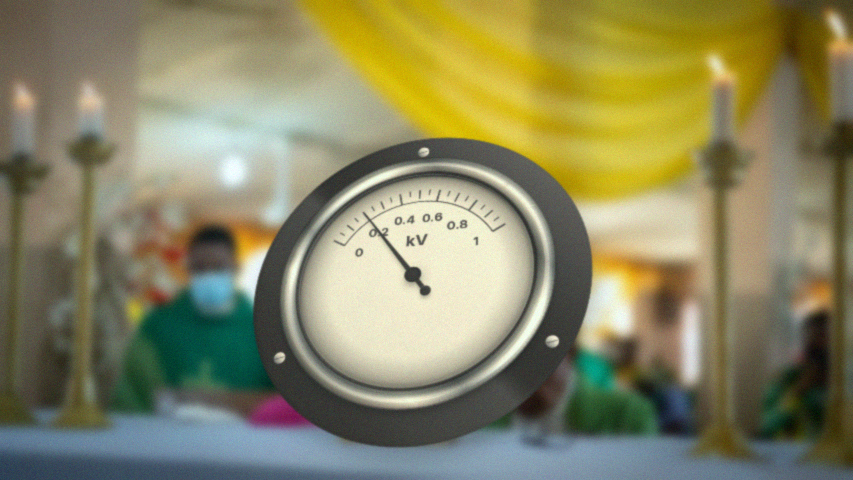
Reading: value=0.2 unit=kV
